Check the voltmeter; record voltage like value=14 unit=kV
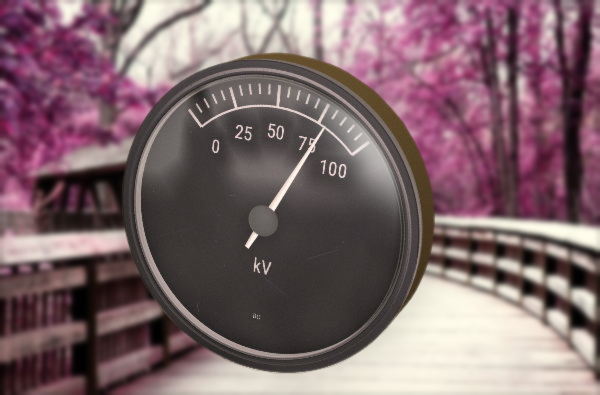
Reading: value=80 unit=kV
